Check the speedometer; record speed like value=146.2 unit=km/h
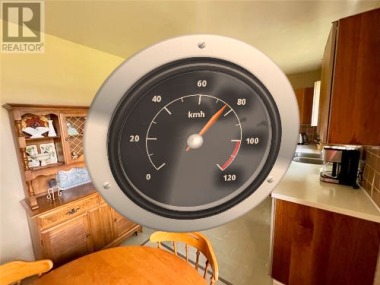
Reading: value=75 unit=km/h
